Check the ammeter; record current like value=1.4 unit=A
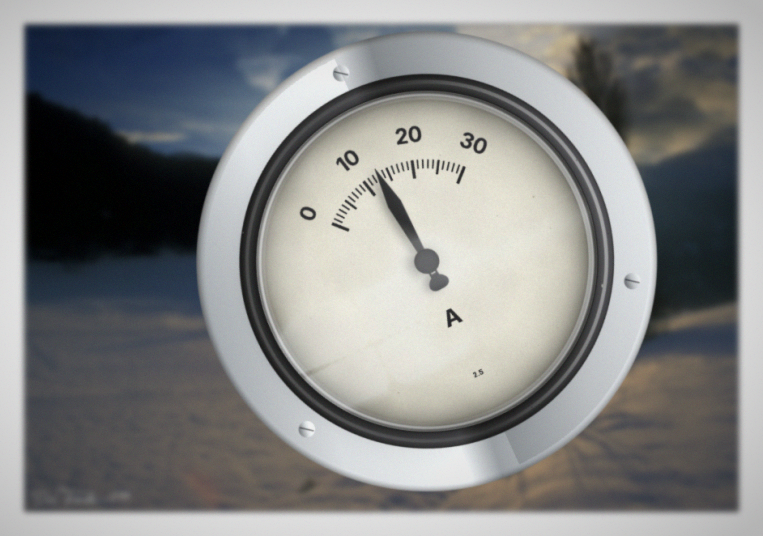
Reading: value=13 unit=A
